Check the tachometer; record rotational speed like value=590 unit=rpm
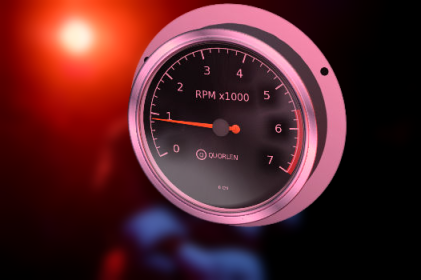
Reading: value=900 unit=rpm
